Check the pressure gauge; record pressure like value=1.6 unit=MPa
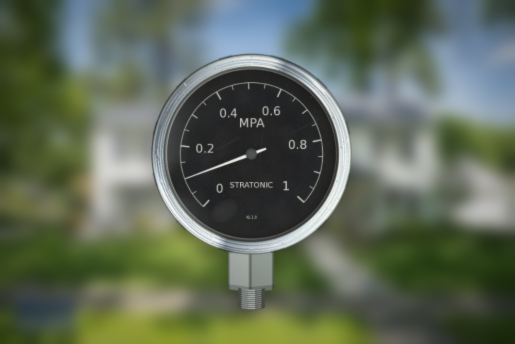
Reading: value=0.1 unit=MPa
